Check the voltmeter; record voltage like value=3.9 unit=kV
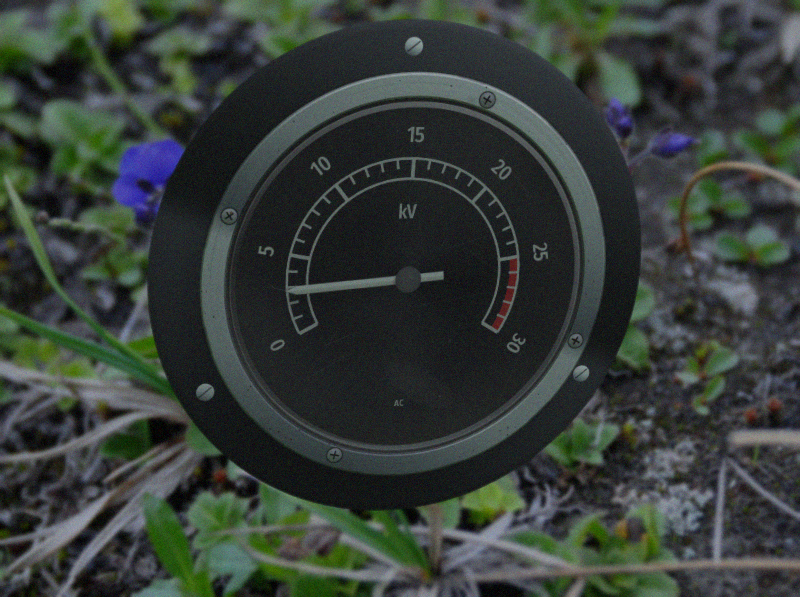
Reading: value=3 unit=kV
